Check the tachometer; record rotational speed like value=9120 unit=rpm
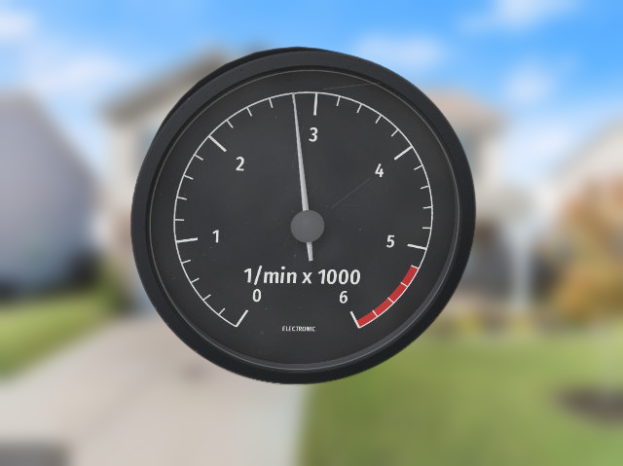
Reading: value=2800 unit=rpm
